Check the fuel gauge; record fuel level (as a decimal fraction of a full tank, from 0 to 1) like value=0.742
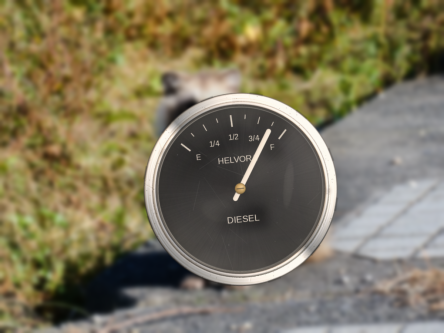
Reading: value=0.875
